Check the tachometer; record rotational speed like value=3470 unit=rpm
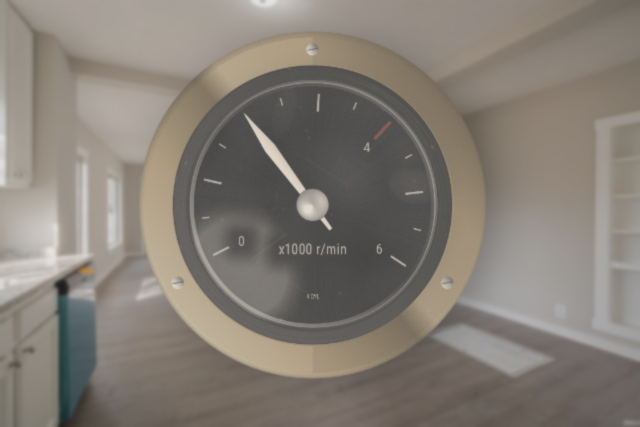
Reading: value=2000 unit=rpm
